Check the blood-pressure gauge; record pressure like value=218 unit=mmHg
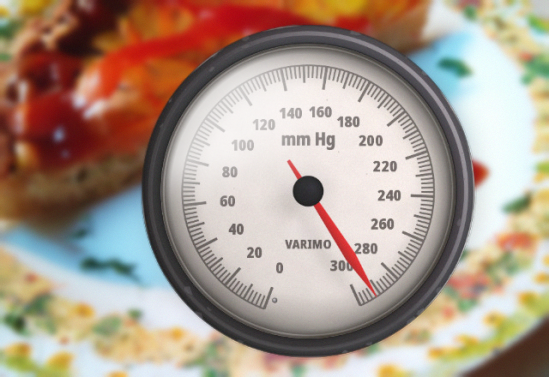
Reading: value=292 unit=mmHg
